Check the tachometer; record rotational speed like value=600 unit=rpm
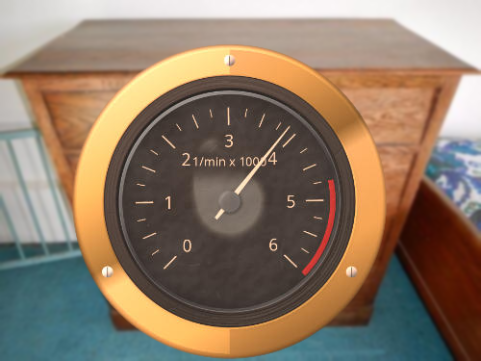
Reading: value=3875 unit=rpm
